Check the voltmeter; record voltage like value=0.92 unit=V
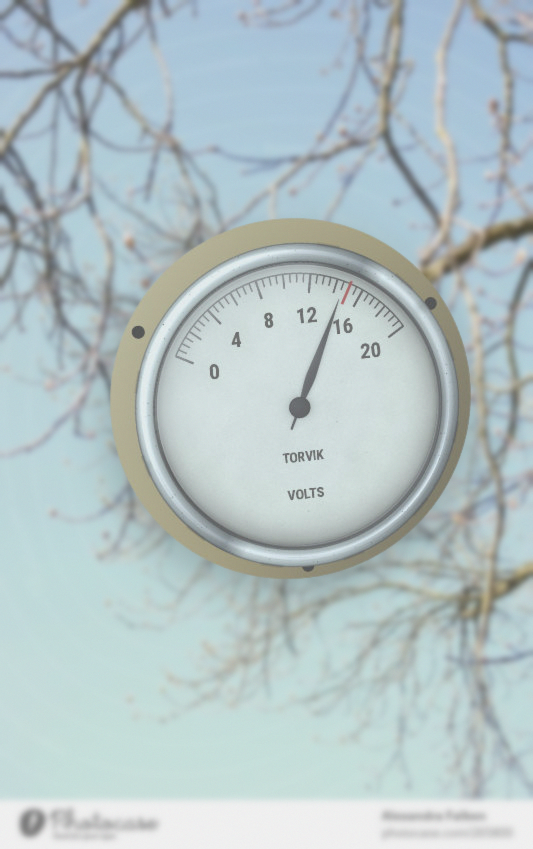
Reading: value=14.5 unit=V
